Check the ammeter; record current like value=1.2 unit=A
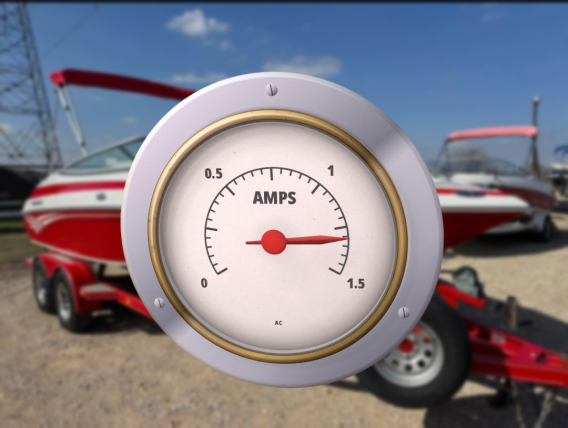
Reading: value=1.3 unit=A
